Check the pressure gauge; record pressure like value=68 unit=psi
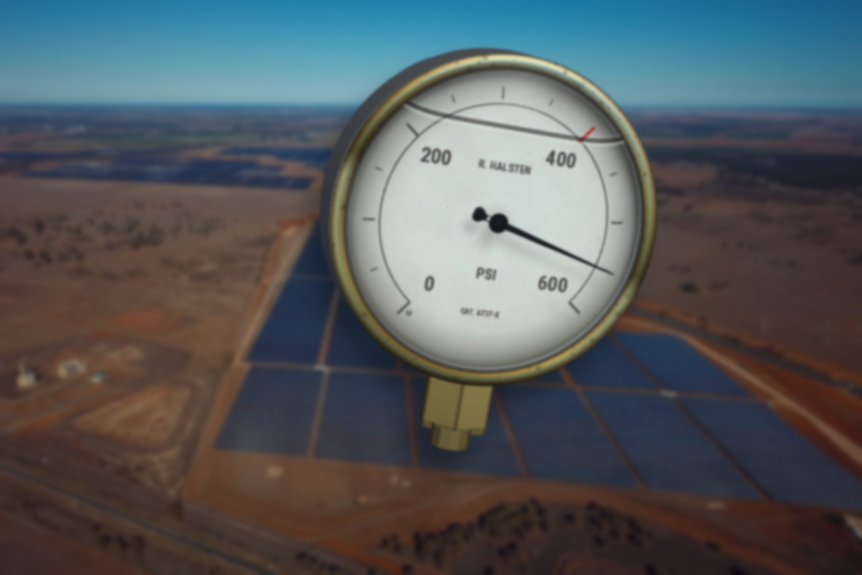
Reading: value=550 unit=psi
